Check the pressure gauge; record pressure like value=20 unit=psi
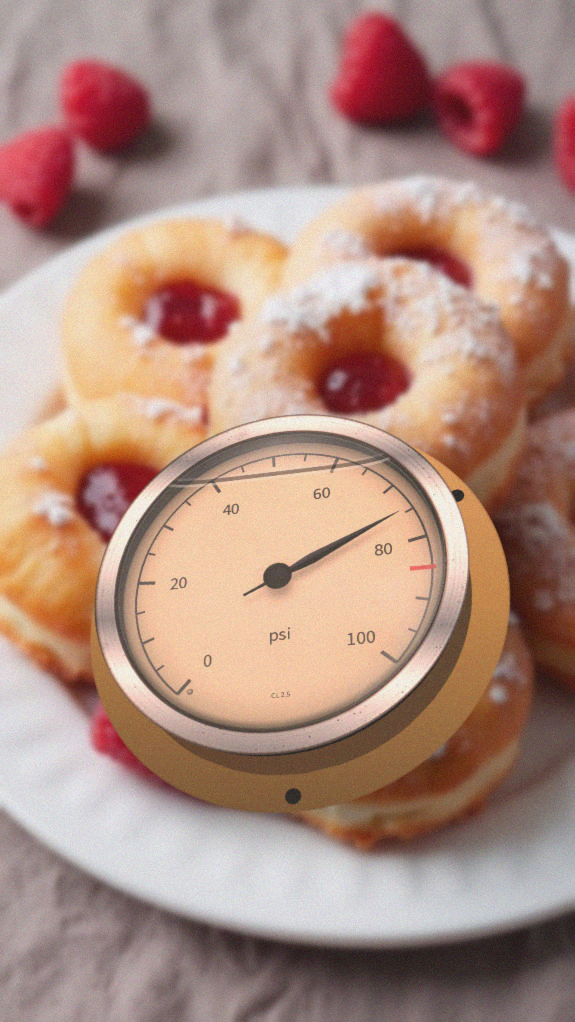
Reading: value=75 unit=psi
